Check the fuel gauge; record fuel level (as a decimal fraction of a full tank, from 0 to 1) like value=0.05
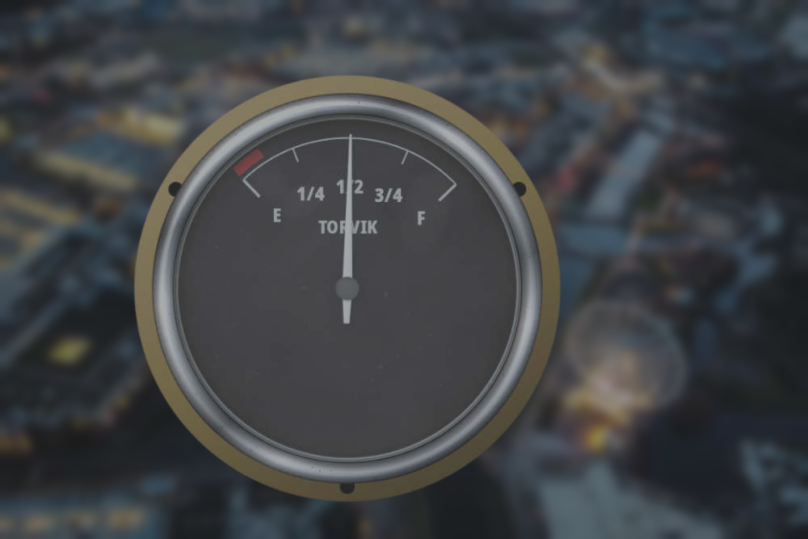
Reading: value=0.5
